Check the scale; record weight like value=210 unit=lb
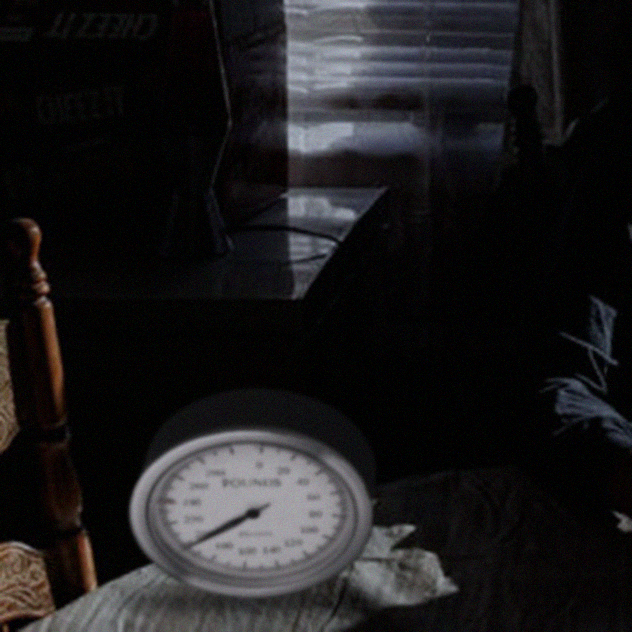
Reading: value=200 unit=lb
